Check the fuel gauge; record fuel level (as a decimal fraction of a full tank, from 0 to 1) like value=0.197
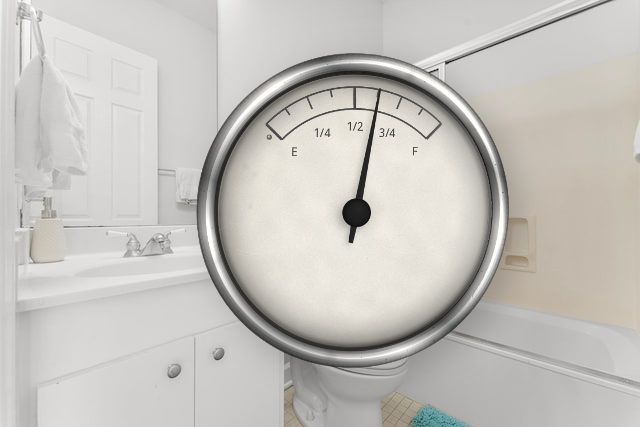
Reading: value=0.625
